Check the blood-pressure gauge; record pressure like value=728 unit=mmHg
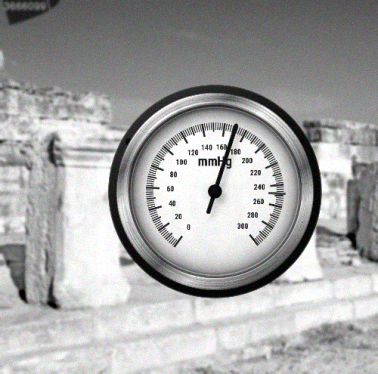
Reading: value=170 unit=mmHg
